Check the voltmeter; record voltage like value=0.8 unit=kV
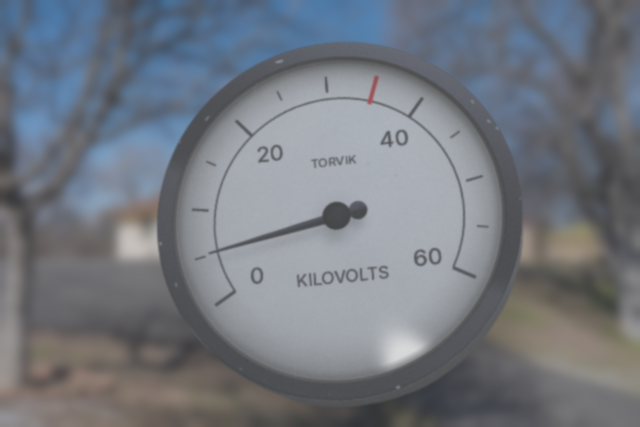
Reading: value=5 unit=kV
